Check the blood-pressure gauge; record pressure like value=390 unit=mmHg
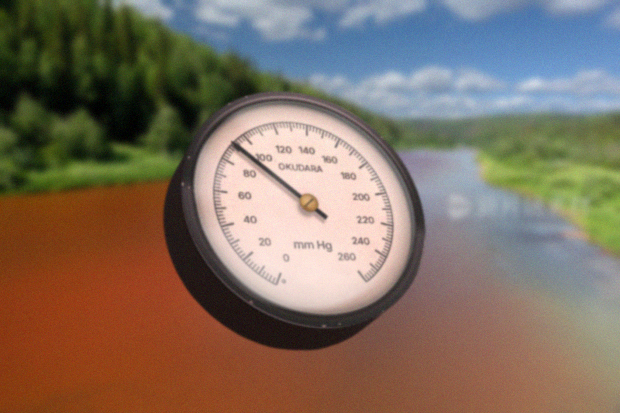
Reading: value=90 unit=mmHg
